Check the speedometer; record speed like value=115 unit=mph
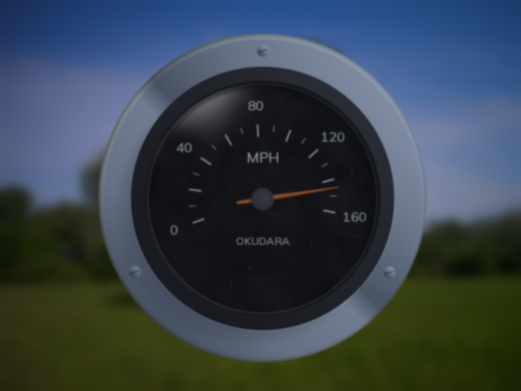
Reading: value=145 unit=mph
